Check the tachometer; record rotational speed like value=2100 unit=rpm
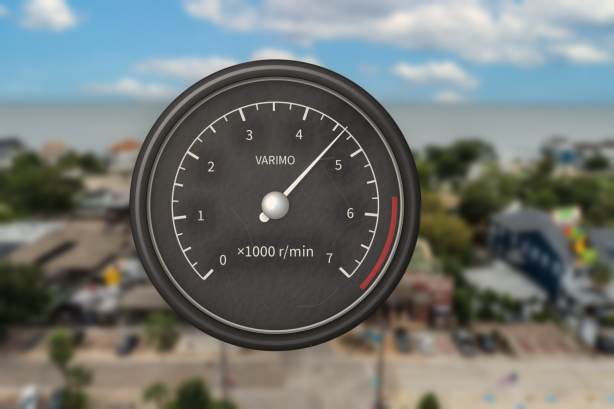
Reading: value=4625 unit=rpm
